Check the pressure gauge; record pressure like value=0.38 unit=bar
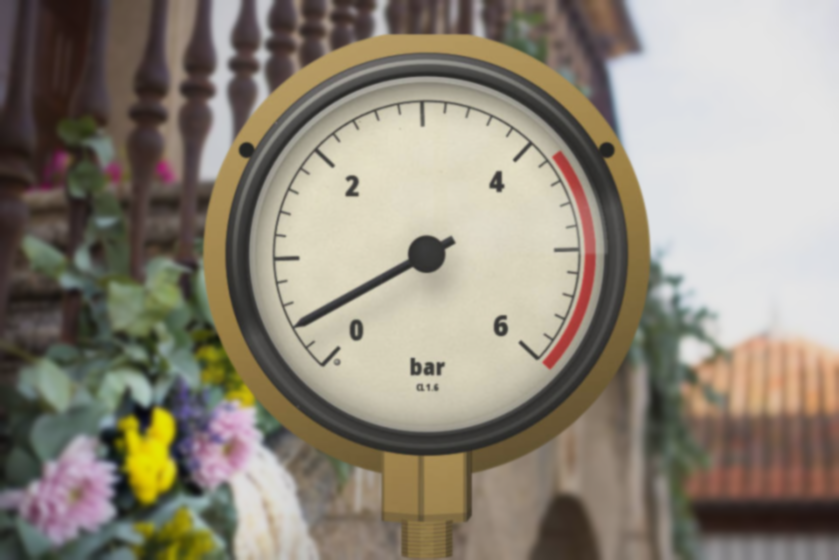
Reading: value=0.4 unit=bar
